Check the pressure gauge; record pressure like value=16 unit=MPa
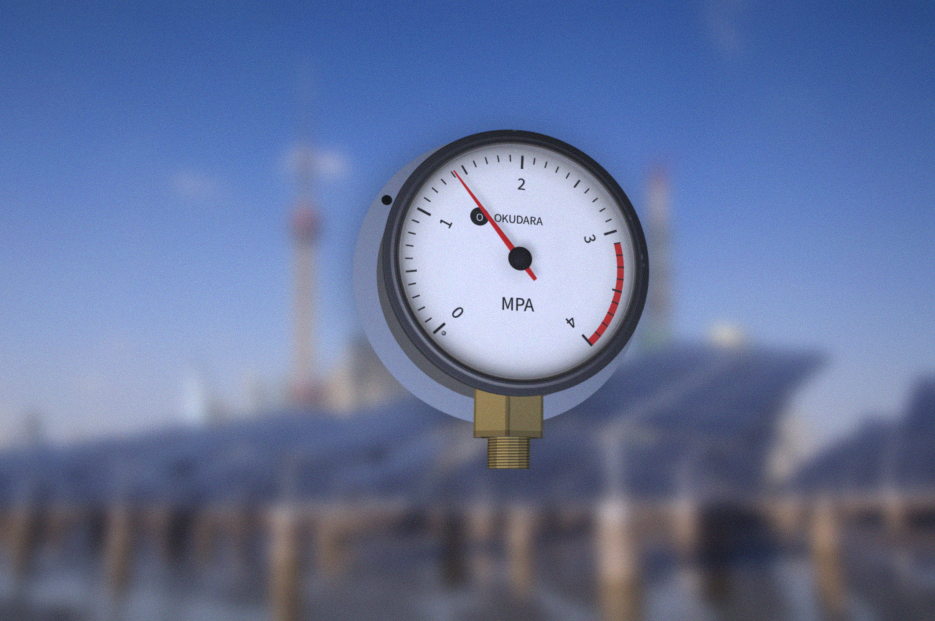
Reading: value=1.4 unit=MPa
